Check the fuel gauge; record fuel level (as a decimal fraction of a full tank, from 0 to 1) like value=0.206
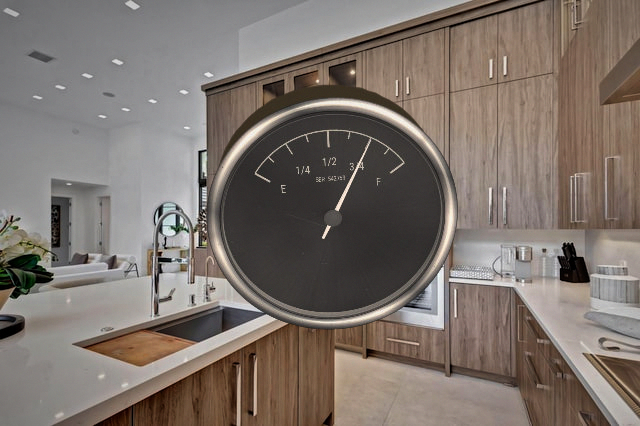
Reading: value=0.75
